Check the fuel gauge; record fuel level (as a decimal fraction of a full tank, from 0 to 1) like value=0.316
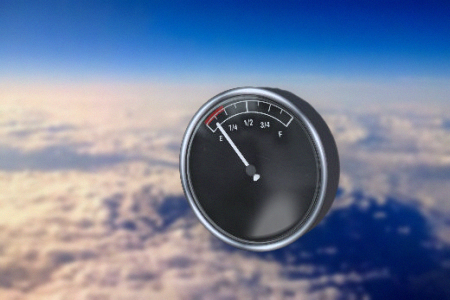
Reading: value=0.125
